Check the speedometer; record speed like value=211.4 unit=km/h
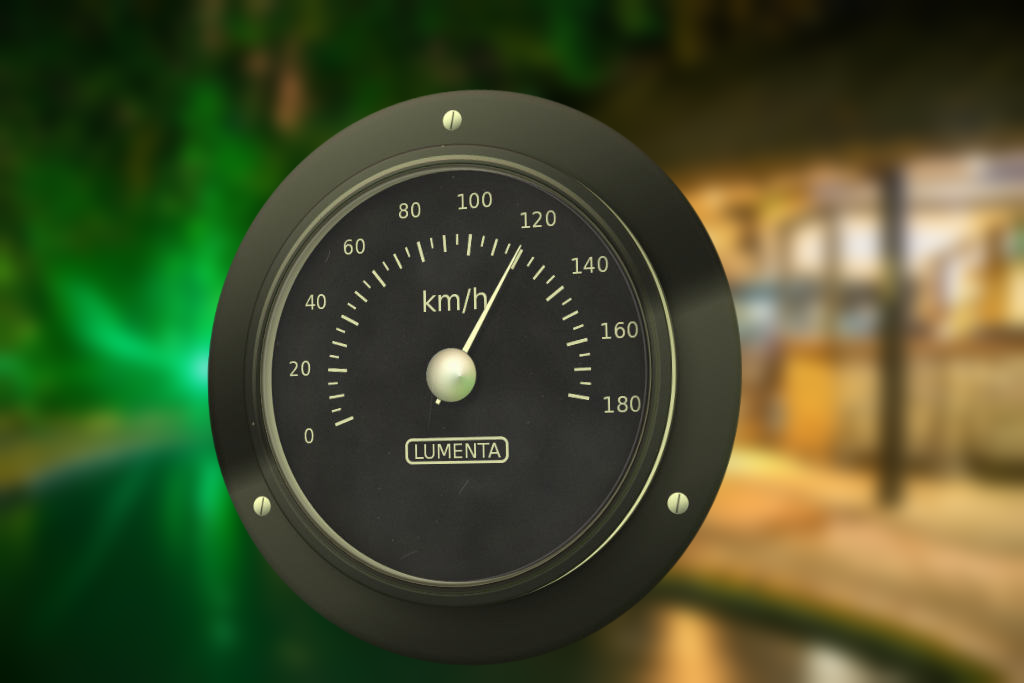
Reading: value=120 unit=km/h
